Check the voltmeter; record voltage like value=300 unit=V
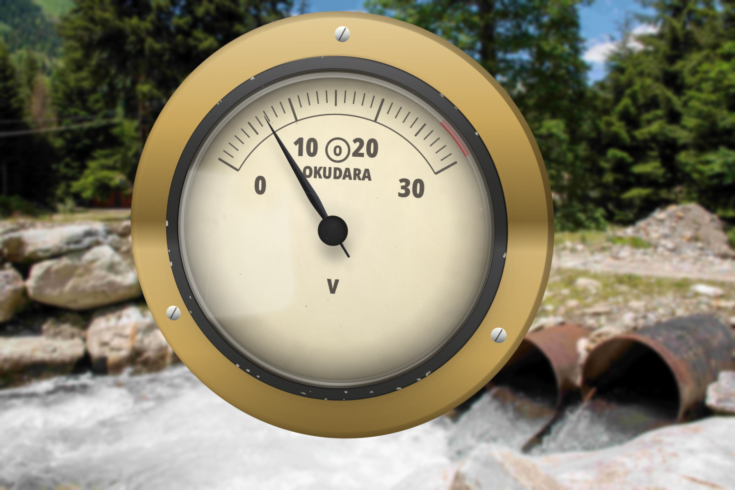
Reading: value=7 unit=V
